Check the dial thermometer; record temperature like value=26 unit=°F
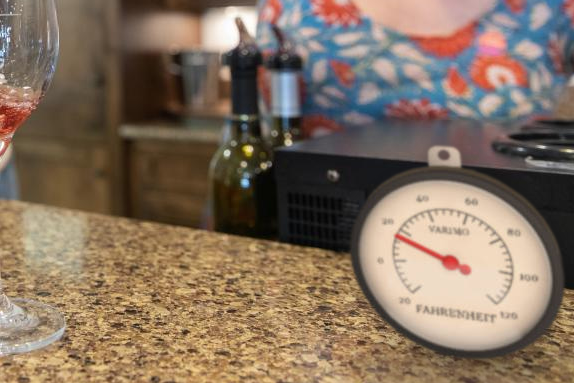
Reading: value=16 unit=°F
